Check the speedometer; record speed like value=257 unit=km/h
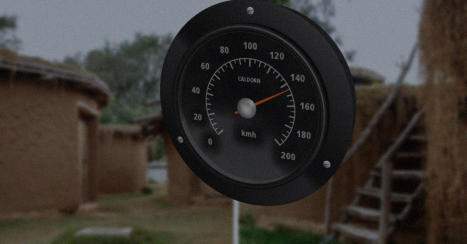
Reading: value=145 unit=km/h
